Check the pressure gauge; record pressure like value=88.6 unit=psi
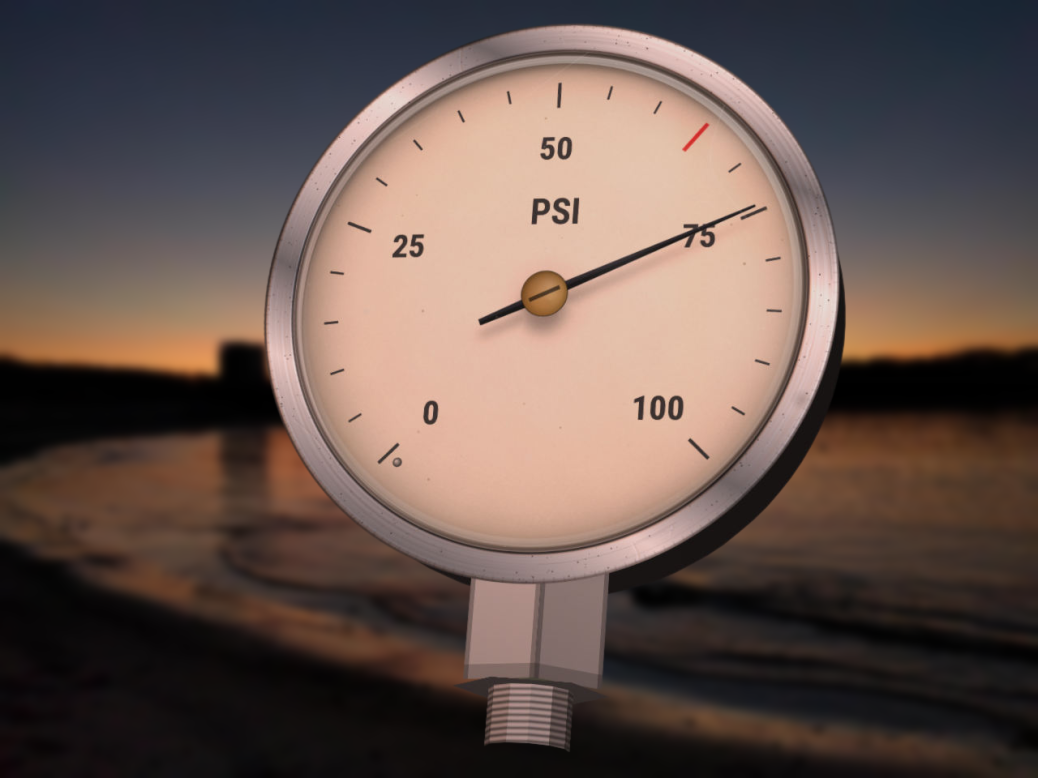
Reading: value=75 unit=psi
